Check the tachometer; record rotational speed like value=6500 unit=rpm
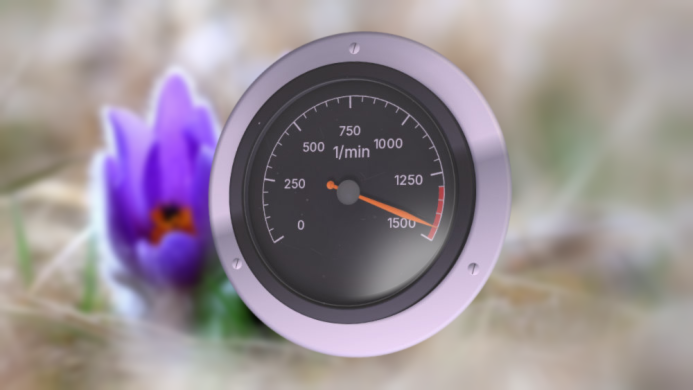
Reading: value=1450 unit=rpm
